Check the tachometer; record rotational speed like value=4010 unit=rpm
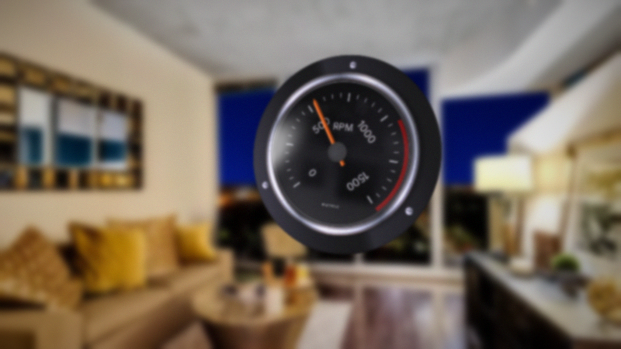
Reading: value=550 unit=rpm
